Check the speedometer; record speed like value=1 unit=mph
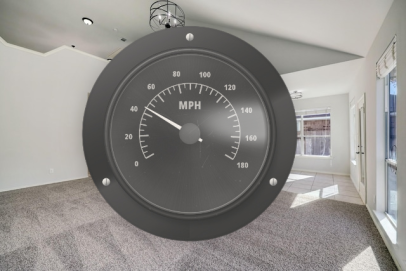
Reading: value=45 unit=mph
